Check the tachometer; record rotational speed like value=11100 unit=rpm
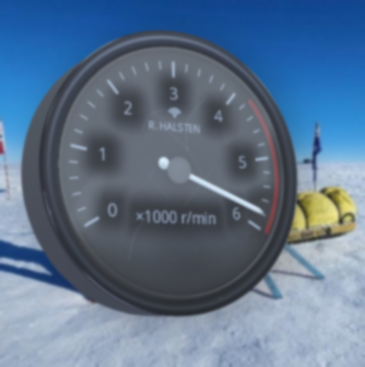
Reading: value=5800 unit=rpm
